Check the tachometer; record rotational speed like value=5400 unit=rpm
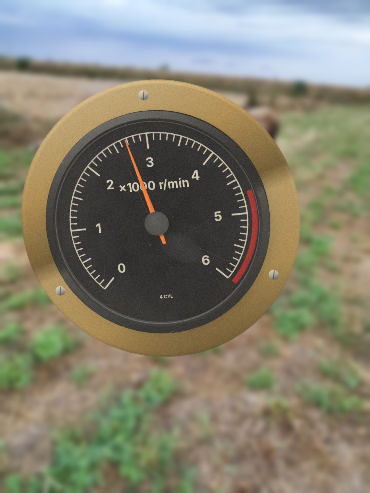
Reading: value=2700 unit=rpm
